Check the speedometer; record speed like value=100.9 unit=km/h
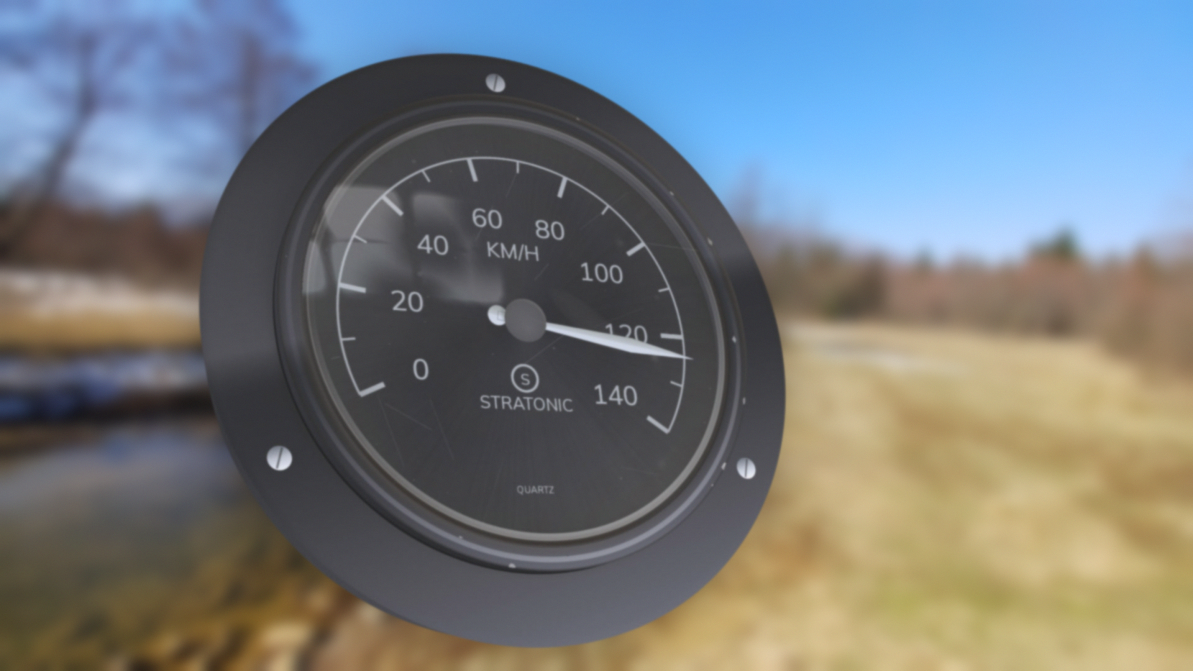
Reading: value=125 unit=km/h
